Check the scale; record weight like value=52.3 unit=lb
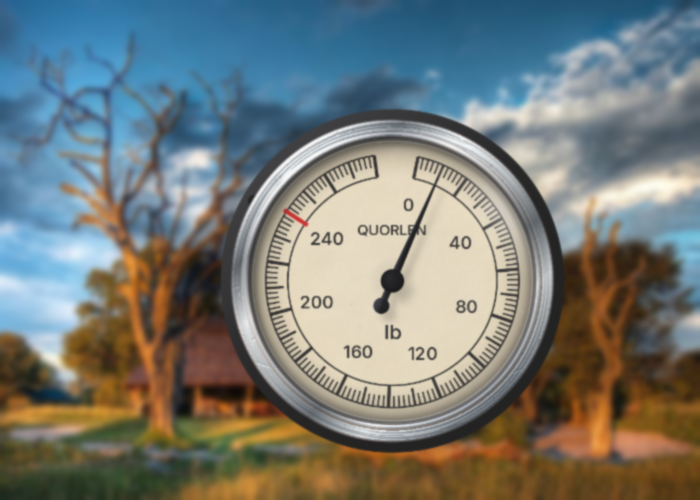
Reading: value=10 unit=lb
